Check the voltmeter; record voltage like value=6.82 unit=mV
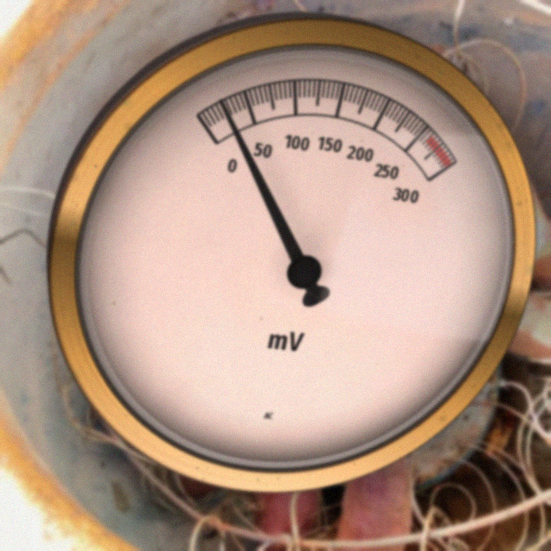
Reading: value=25 unit=mV
